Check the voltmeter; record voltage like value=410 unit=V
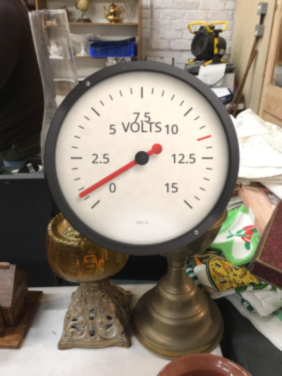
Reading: value=0.75 unit=V
